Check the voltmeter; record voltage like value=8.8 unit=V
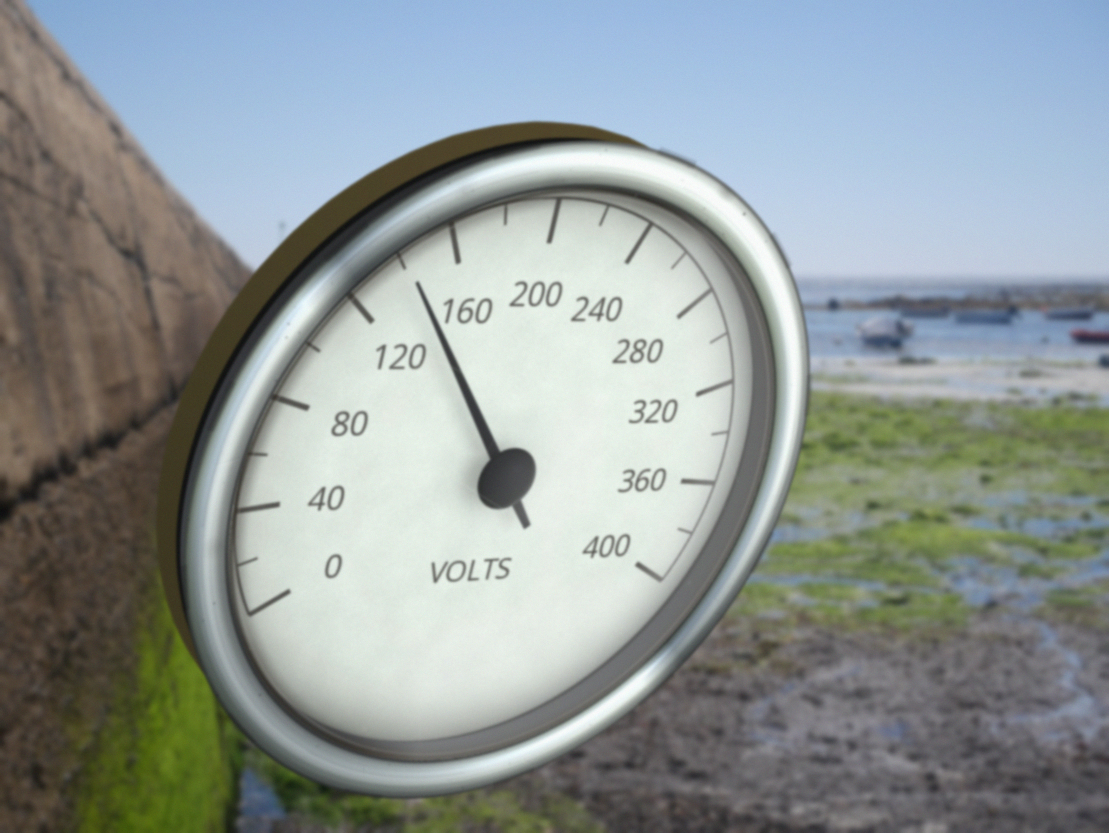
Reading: value=140 unit=V
